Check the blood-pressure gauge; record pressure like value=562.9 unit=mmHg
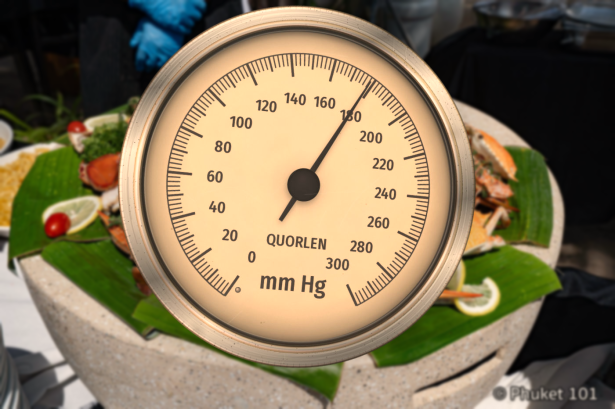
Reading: value=178 unit=mmHg
